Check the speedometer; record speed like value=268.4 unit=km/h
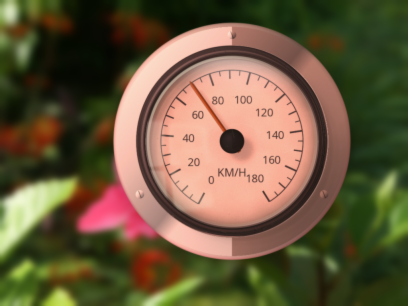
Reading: value=70 unit=km/h
